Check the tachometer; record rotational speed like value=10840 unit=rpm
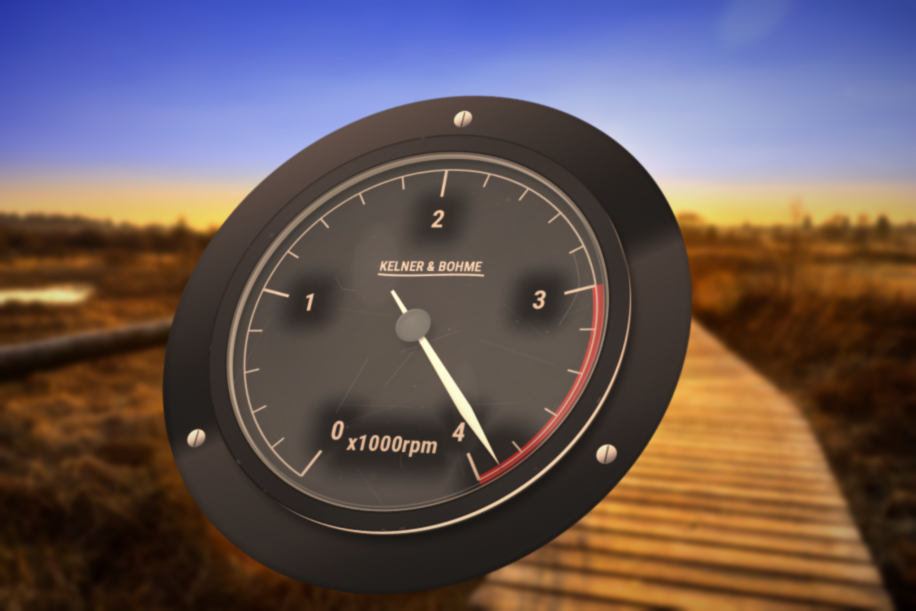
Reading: value=3900 unit=rpm
